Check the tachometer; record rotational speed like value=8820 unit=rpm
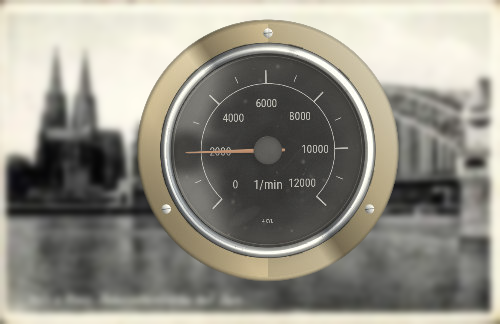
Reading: value=2000 unit=rpm
